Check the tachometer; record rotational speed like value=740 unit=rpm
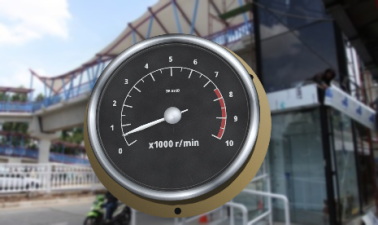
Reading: value=500 unit=rpm
